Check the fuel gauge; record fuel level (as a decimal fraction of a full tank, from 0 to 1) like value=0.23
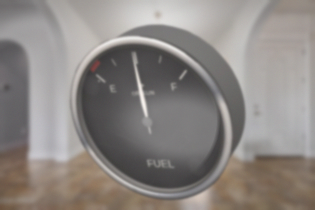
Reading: value=0.5
